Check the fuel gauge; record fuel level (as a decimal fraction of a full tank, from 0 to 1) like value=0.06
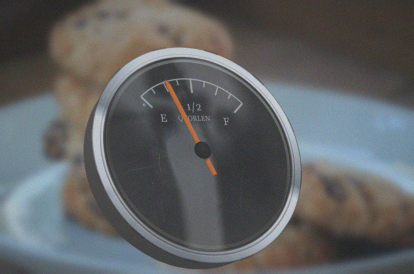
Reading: value=0.25
